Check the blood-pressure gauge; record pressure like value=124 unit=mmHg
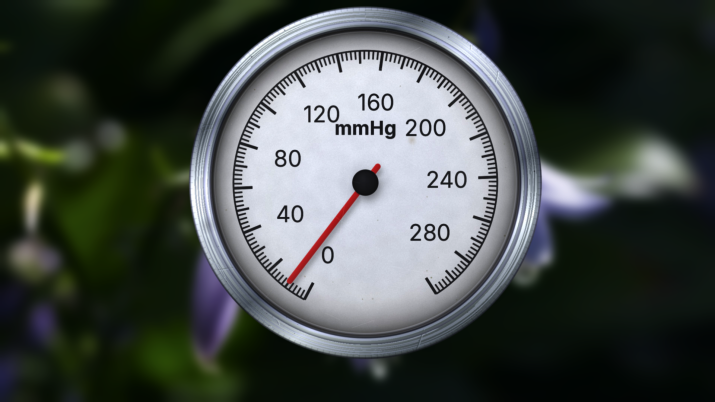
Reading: value=10 unit=mmHg
